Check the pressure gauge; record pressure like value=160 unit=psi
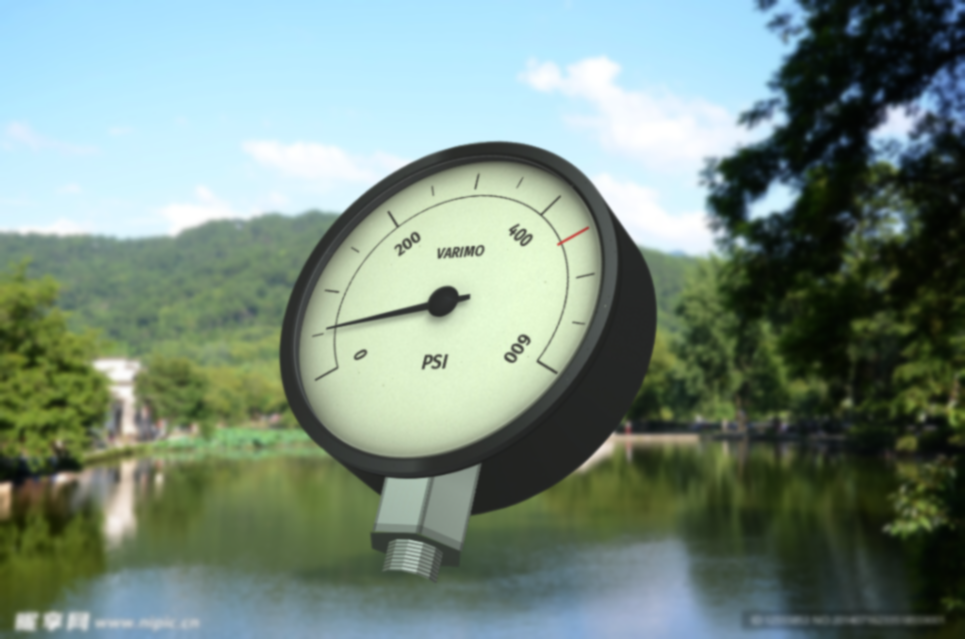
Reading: value=50 unit=psi
